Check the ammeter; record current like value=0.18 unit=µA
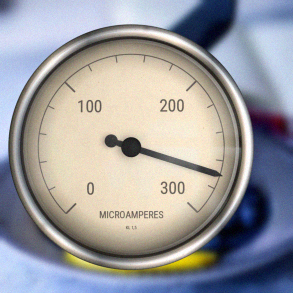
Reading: value=270 unit=µA
